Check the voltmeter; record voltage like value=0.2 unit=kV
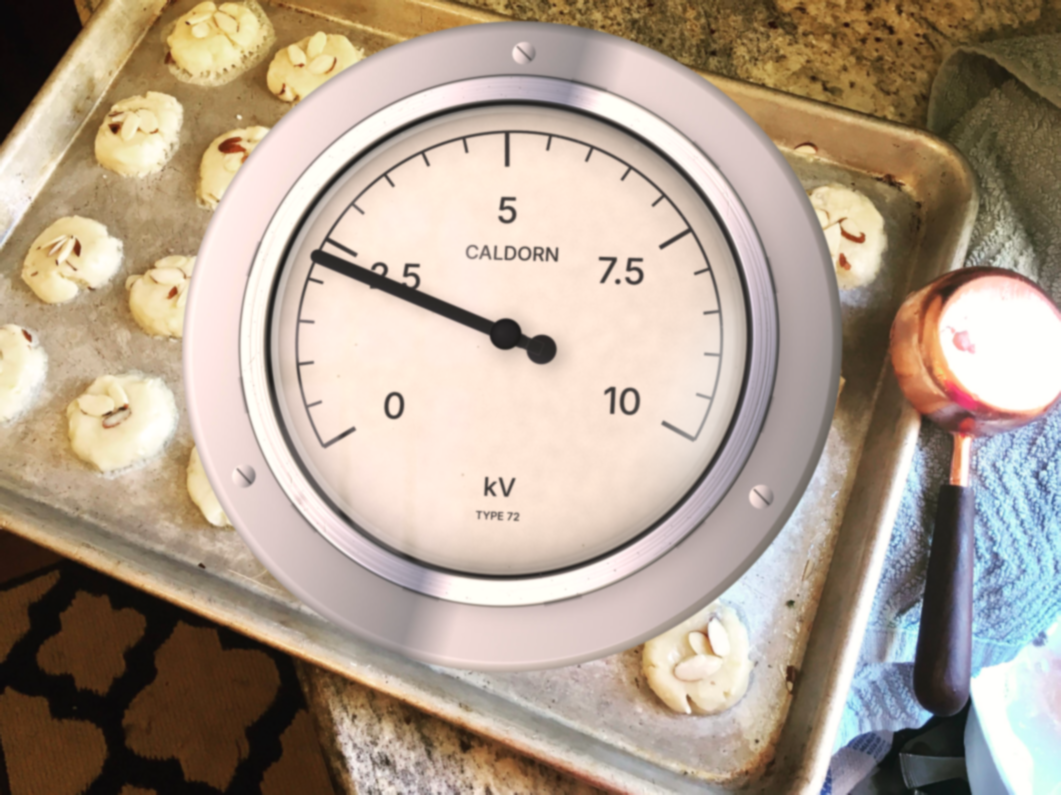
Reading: value=2.25 unit=kV
